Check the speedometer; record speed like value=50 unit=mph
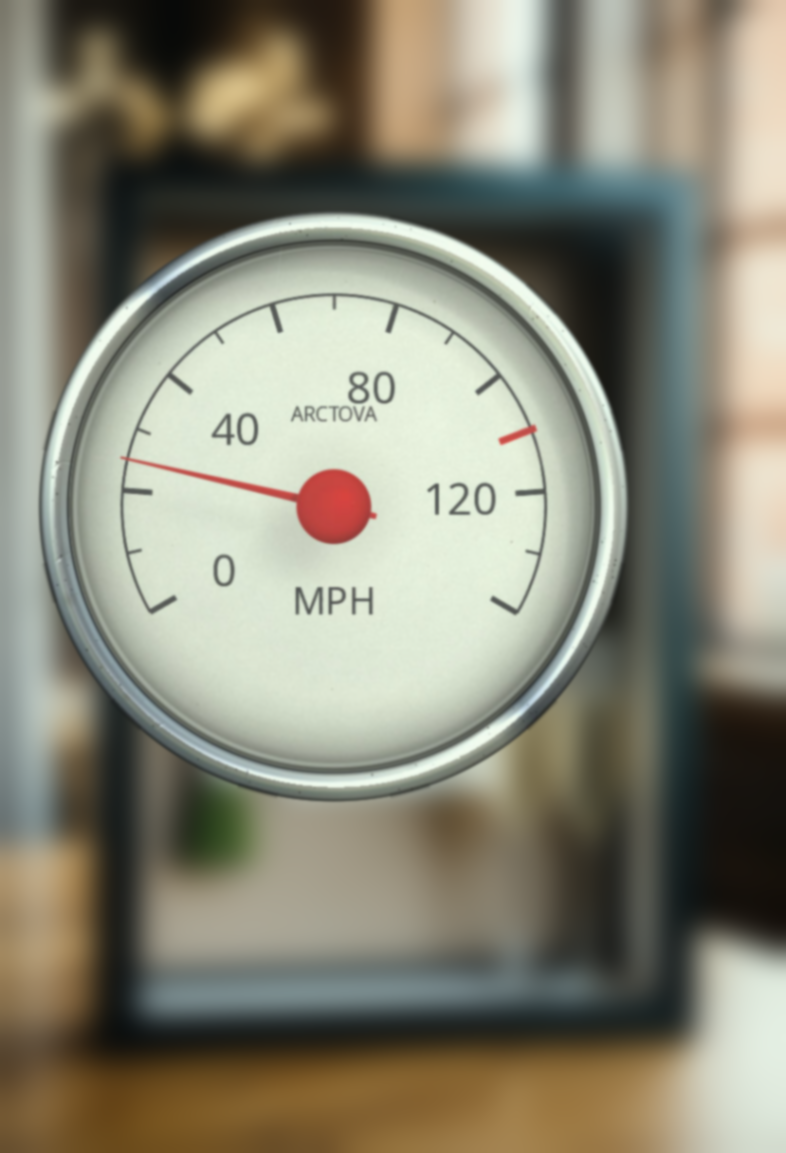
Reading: value=25 unit=mph
